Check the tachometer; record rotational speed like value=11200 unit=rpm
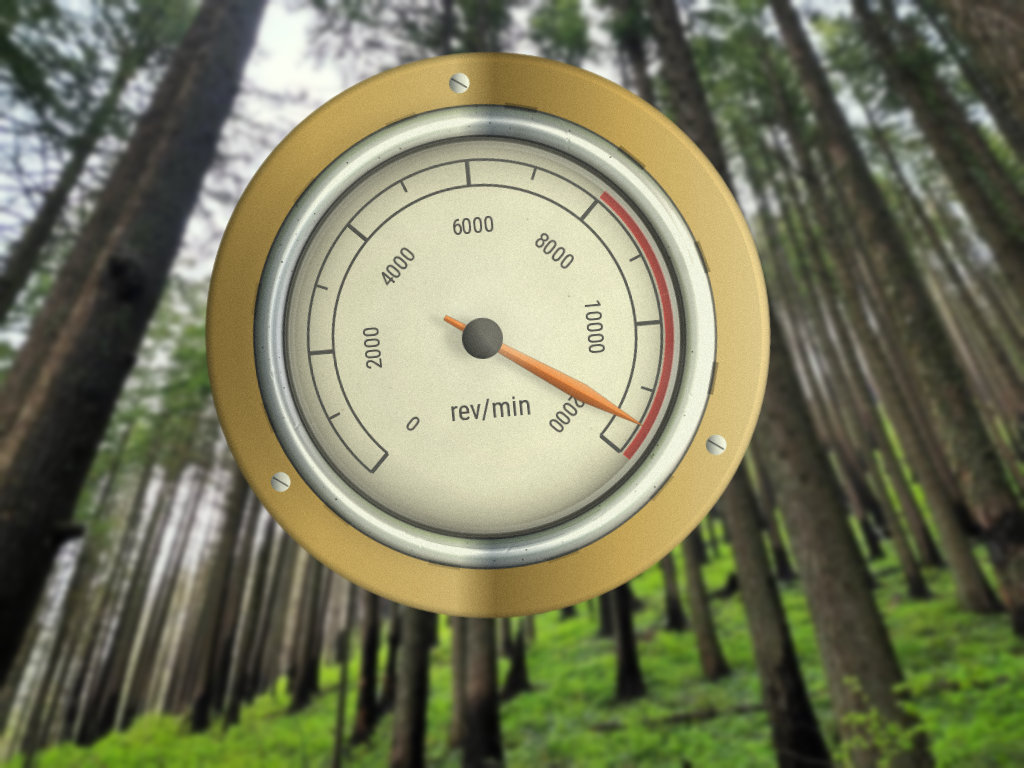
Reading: value=11500 unit=rpm
